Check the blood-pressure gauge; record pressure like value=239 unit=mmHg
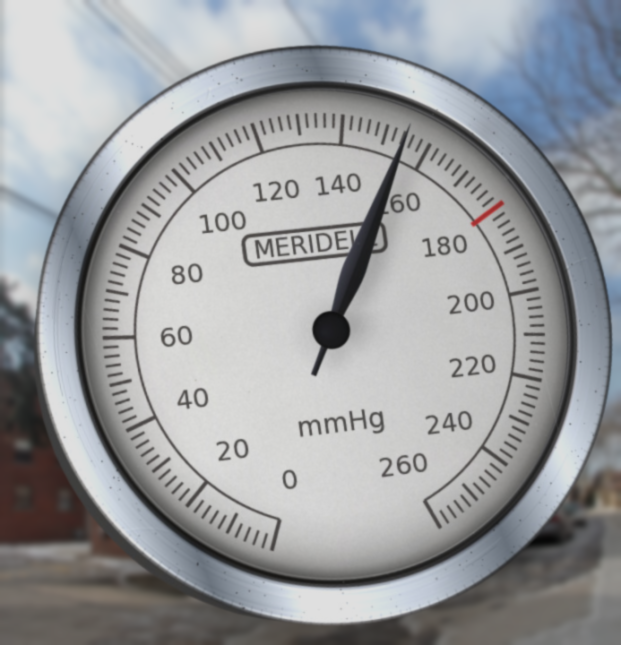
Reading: value=154 unit=mmHg
